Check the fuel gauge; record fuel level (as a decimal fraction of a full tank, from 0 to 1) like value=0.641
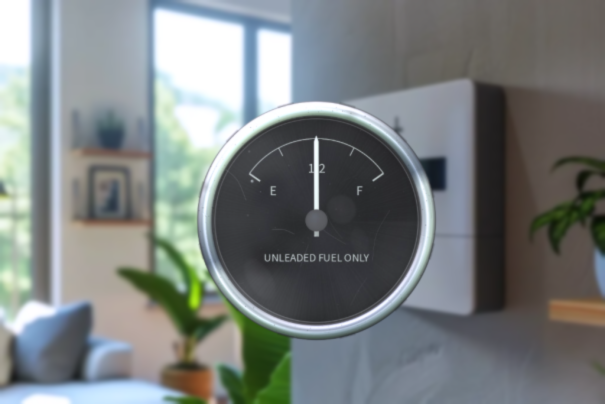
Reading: value=0.5
